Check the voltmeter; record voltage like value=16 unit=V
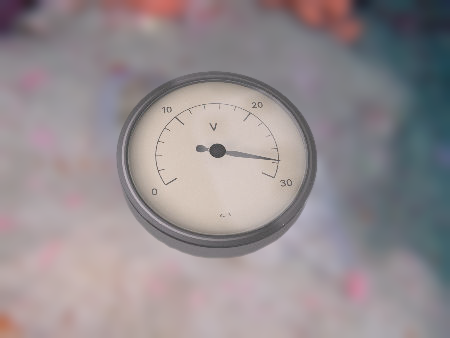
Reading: value=28 unit=V
